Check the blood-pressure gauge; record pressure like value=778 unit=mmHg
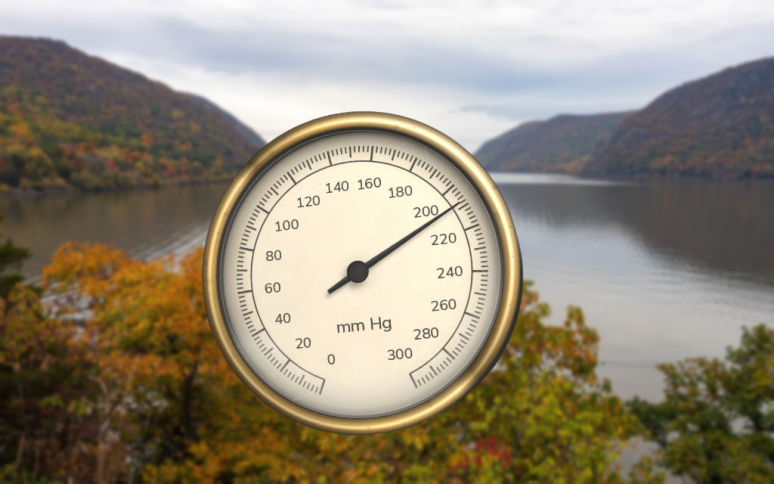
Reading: value=208 unit=mmHg
